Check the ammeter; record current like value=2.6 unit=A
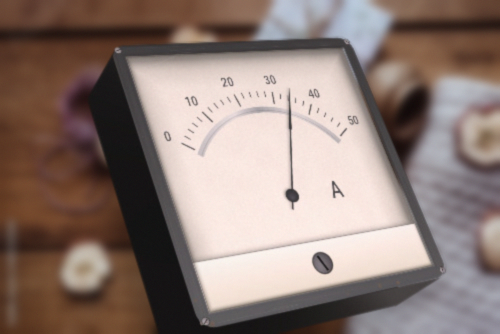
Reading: value=34 unit=A
